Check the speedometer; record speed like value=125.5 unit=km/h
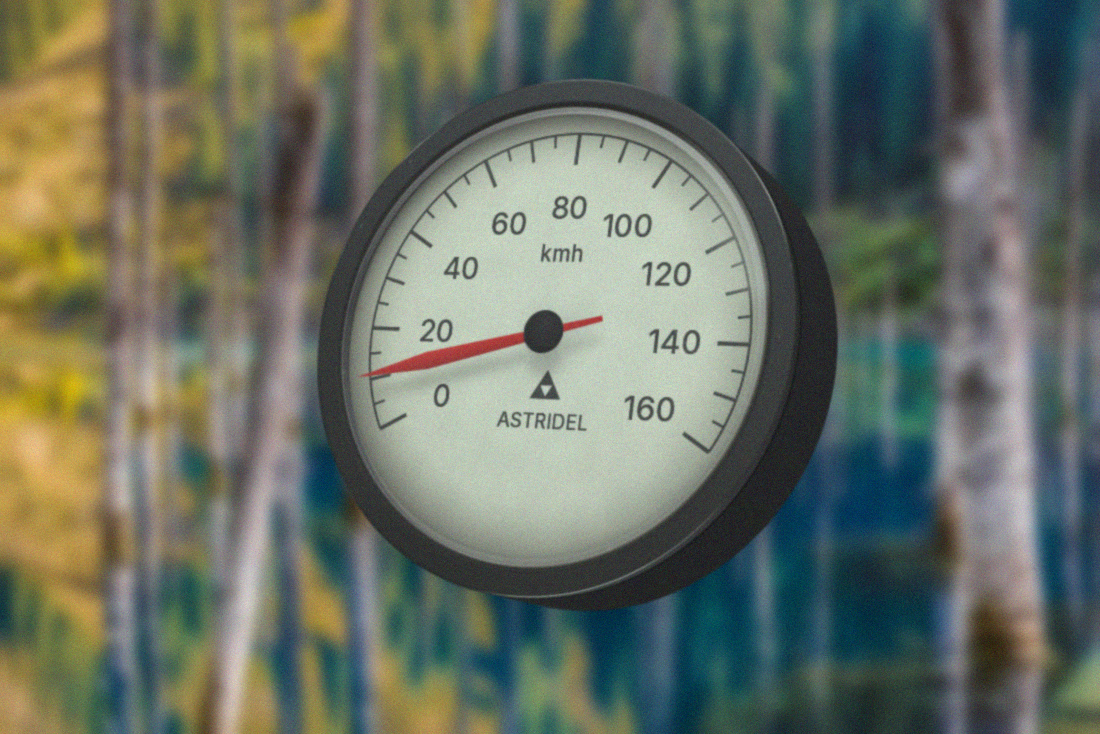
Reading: value=10 unit=km/h
